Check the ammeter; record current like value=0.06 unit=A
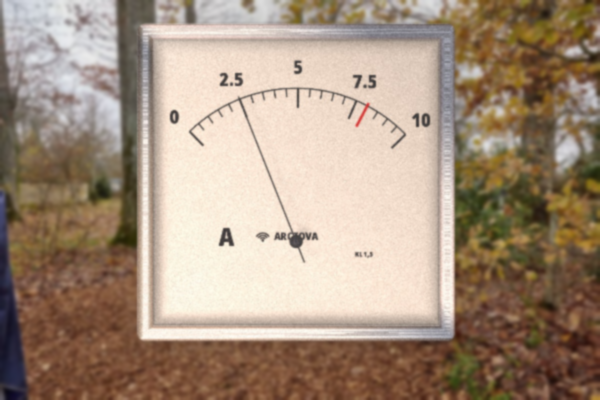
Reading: value=2.5 unit=A
